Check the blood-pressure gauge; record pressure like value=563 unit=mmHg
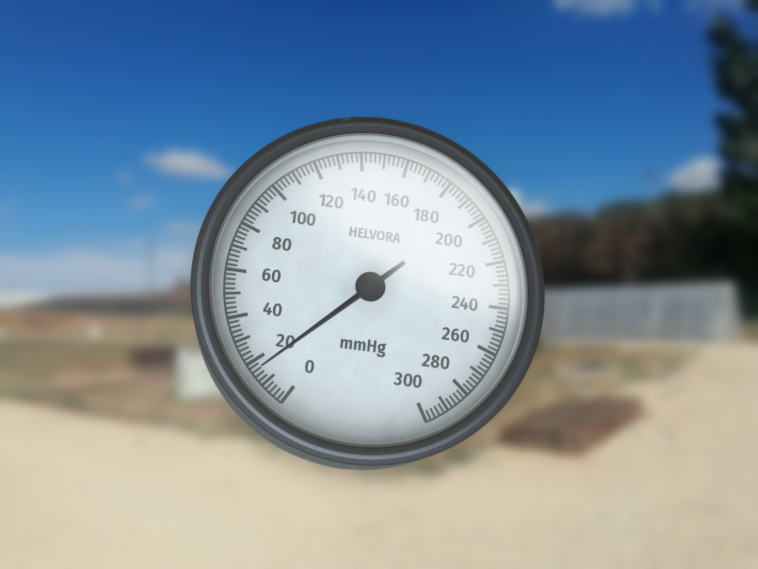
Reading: value=16 unit=mmHg
